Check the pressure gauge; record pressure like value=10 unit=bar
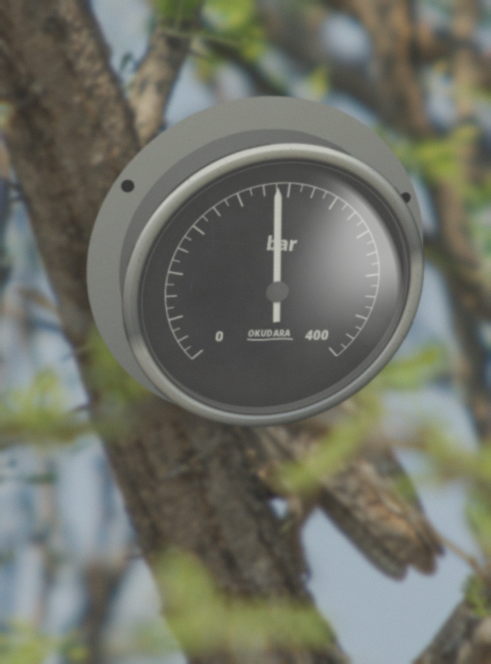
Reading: value=190 unit=bar
